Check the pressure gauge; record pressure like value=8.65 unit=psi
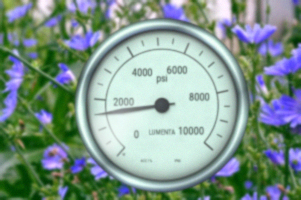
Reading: value=1500 unit=psi
